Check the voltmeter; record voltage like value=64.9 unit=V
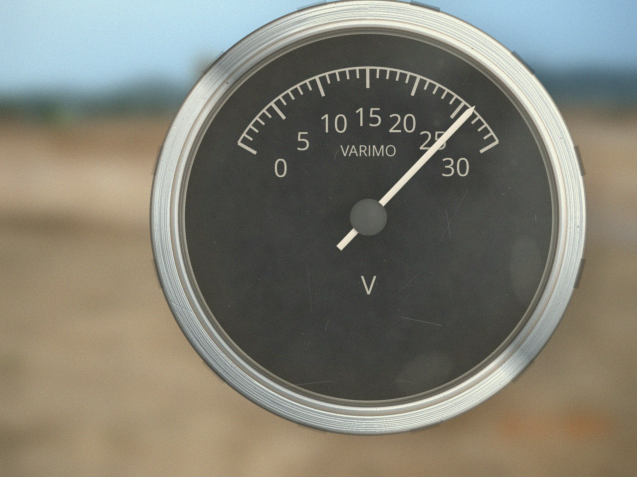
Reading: value=26 unit=V
